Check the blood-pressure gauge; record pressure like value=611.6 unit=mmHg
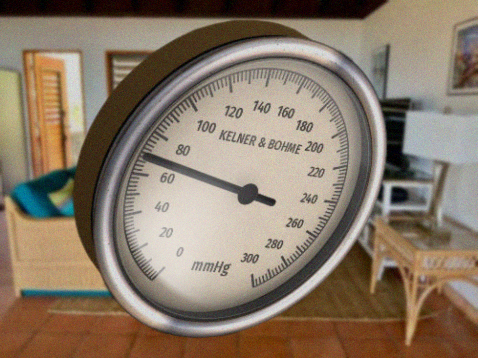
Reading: value=70 unit=mmHg
